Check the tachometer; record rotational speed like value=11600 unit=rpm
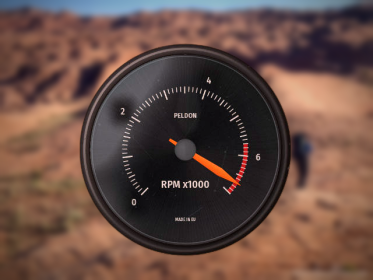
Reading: value=6700 unit=rpm
